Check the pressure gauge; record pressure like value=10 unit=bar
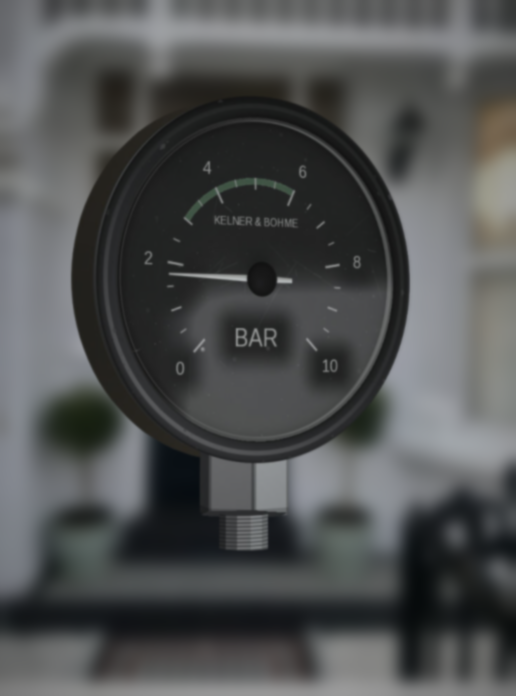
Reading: value=1.75 unit=bar
